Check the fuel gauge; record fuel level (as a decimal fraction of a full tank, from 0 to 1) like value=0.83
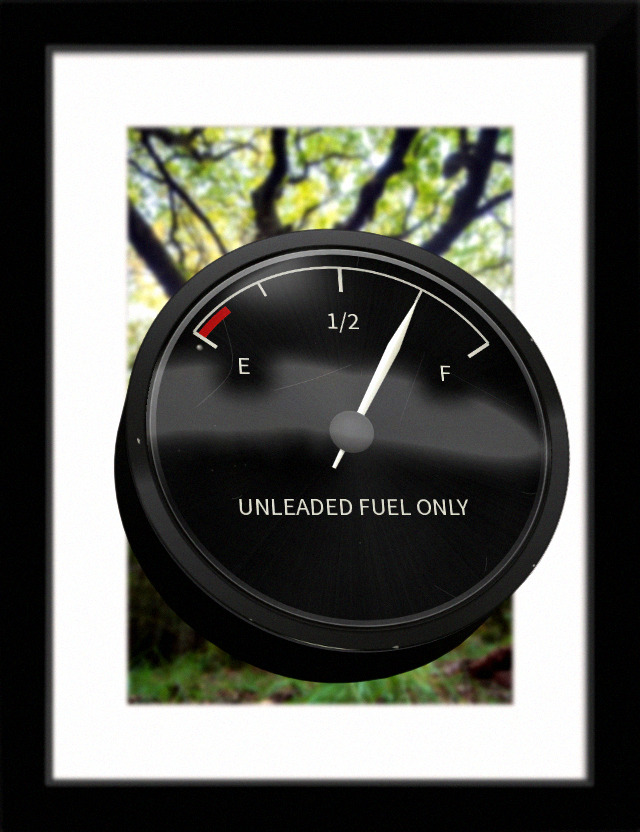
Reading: value=0.75
